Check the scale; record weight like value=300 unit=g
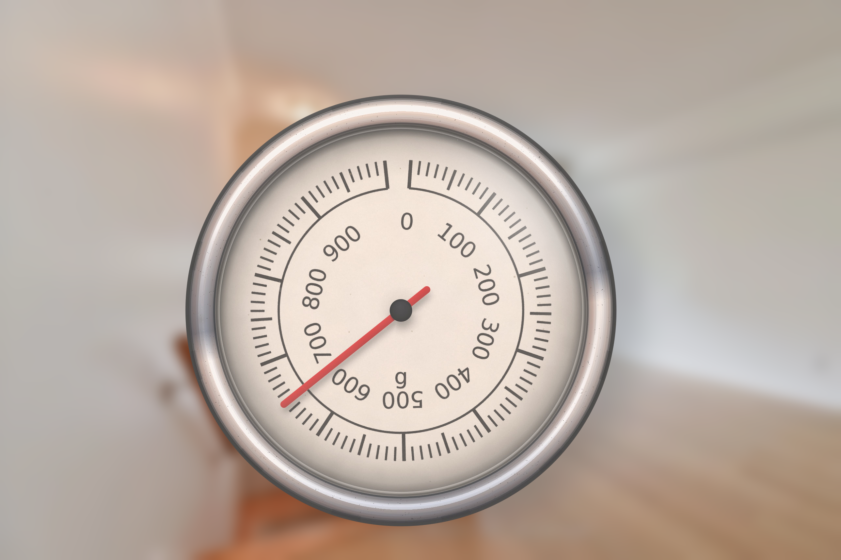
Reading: value=650 unit=g
